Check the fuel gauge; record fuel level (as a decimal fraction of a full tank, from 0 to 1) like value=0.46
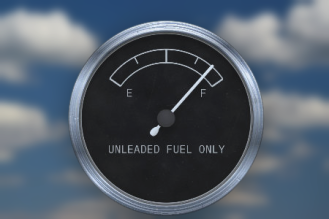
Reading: value=0.875
